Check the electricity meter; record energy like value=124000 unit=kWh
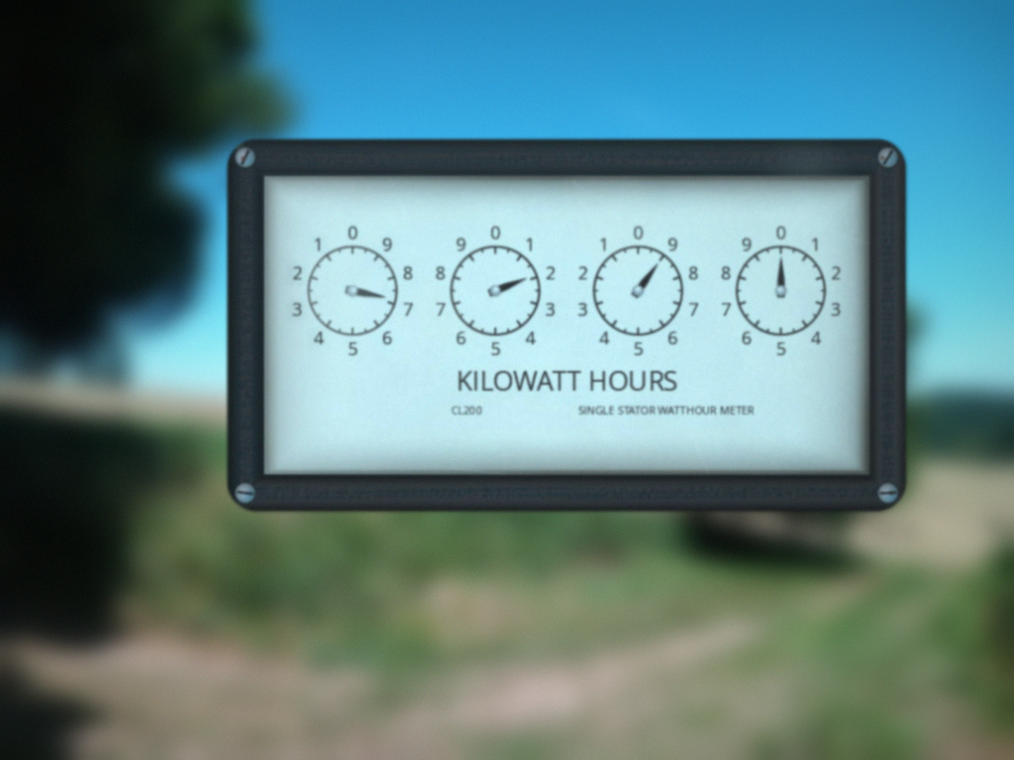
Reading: value=7190 unit=kWh
